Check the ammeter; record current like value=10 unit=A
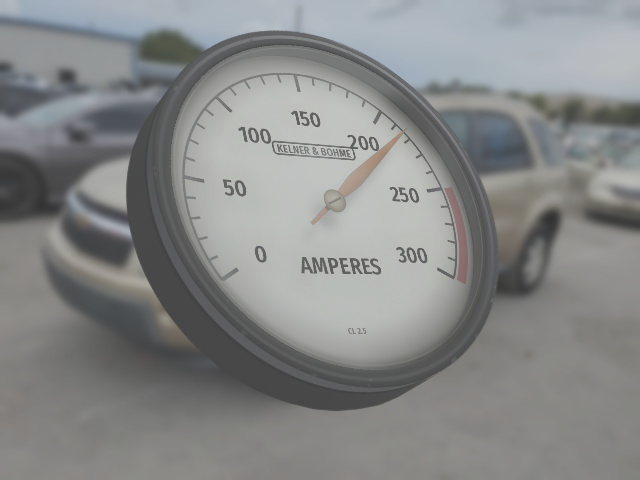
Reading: value=215 unit=A
